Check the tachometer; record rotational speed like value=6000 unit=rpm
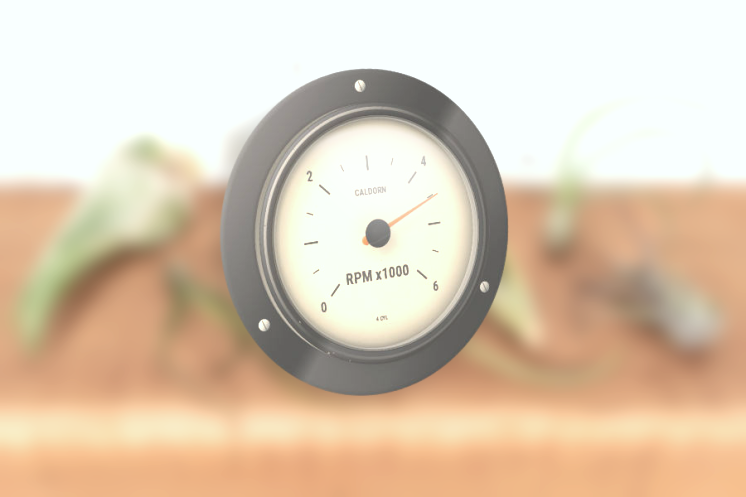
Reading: value=4500 unit=rpm
